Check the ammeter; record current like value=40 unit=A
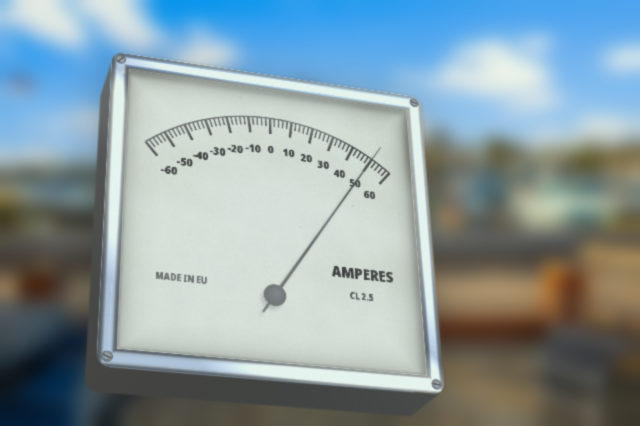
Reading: value=50 unit=A
